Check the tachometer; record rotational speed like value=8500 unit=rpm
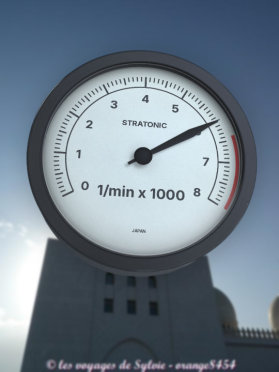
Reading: value=6000 unit=rpm
